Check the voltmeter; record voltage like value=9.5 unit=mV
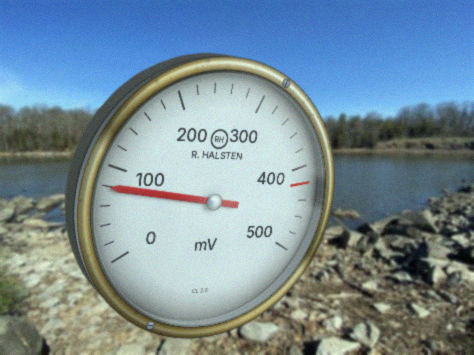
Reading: value=80 unit=mV
